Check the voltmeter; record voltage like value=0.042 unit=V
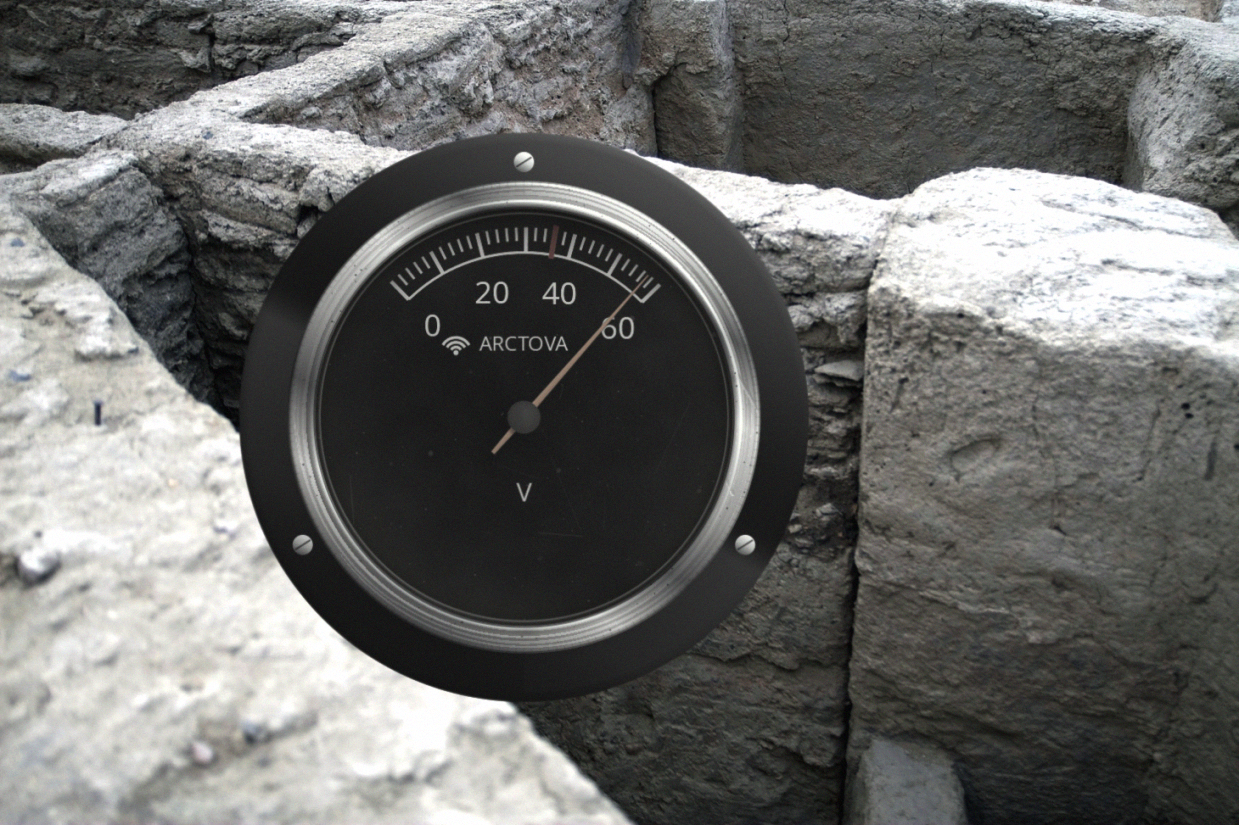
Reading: value=57 unit=V
